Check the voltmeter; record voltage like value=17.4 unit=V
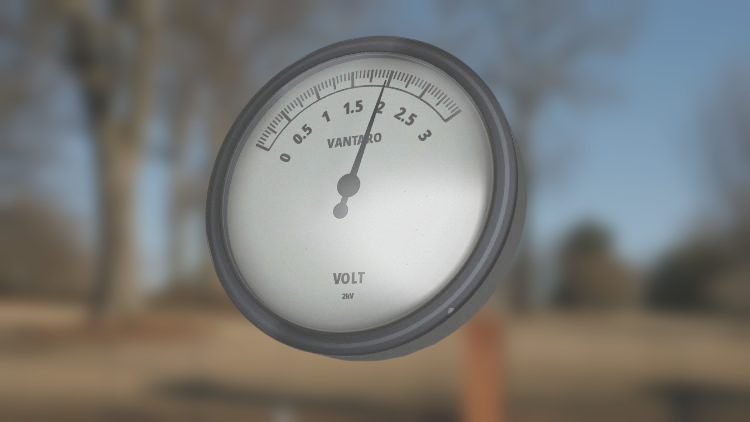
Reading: value=2 unit=V
